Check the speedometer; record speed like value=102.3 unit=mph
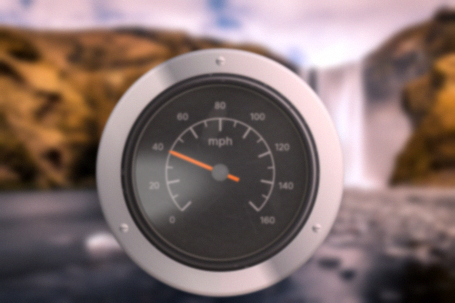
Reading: value=40 unit=mph
